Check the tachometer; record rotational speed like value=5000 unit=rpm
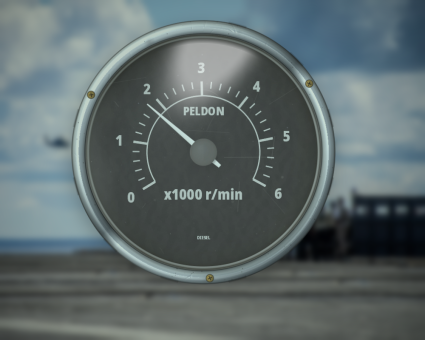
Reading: value=1800 unit=rpm
